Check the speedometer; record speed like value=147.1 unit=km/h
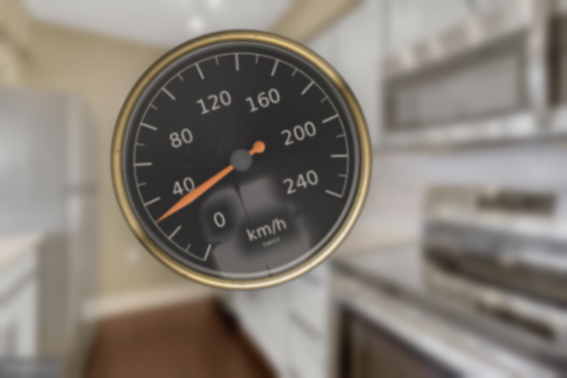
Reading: value=30 unit=km/h
